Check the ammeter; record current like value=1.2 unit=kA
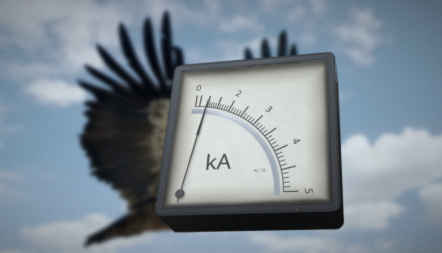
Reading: value=1 unit=kA
